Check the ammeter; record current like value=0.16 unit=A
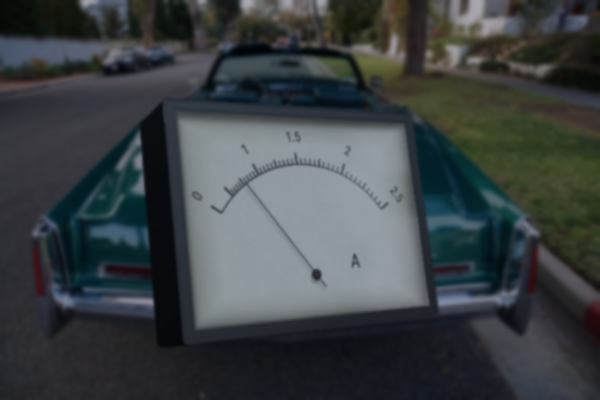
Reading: value=0.75 unit=A
